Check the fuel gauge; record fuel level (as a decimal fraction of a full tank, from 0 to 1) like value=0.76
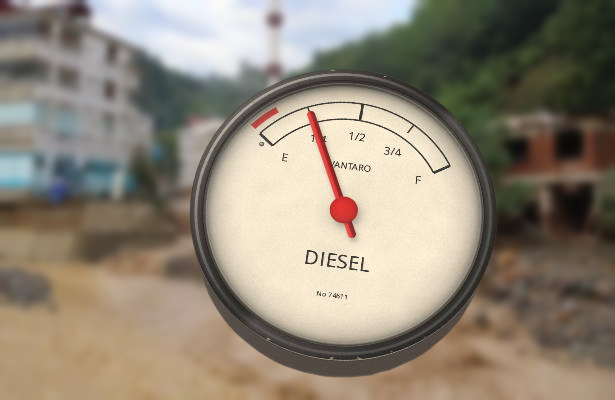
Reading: value=0.25
